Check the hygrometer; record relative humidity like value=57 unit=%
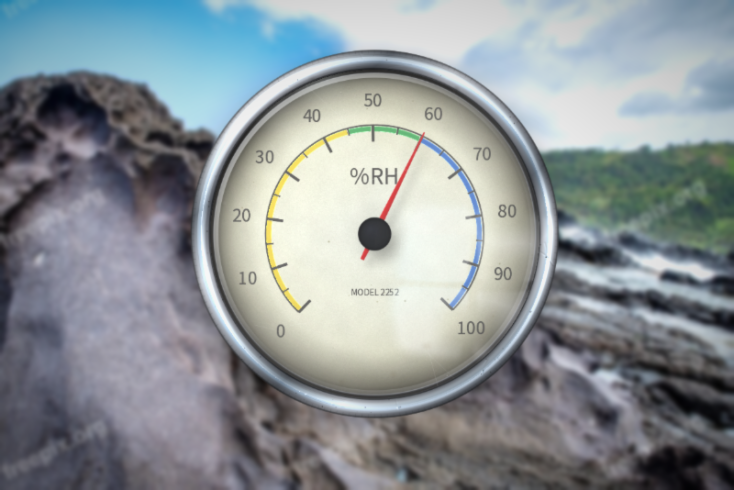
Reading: value=60 unit=%
